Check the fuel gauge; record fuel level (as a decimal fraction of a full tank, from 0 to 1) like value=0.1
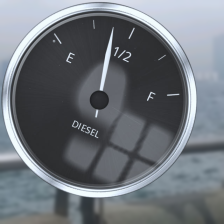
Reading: value=0.375
